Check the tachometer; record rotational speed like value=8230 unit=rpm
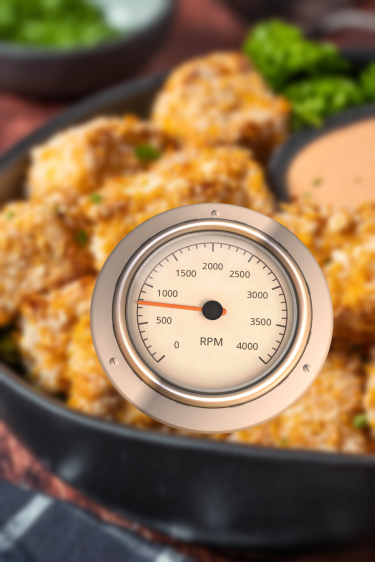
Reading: value=750 unit=rpm
